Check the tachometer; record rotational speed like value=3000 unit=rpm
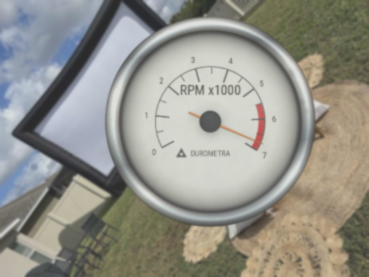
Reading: value=6750 unit=rpm
